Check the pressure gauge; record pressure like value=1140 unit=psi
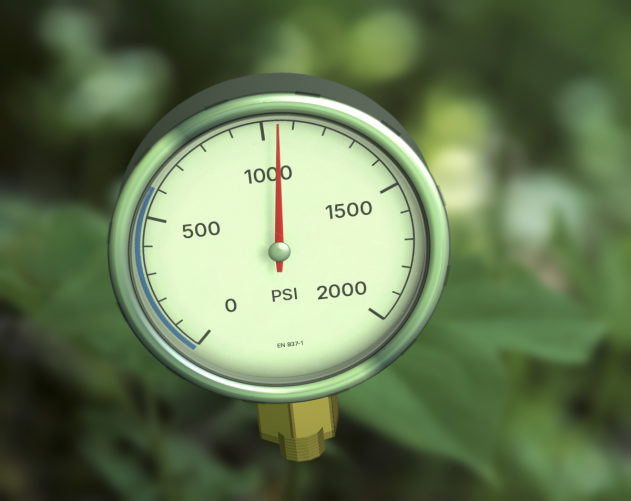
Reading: value=1050 unit=psi
